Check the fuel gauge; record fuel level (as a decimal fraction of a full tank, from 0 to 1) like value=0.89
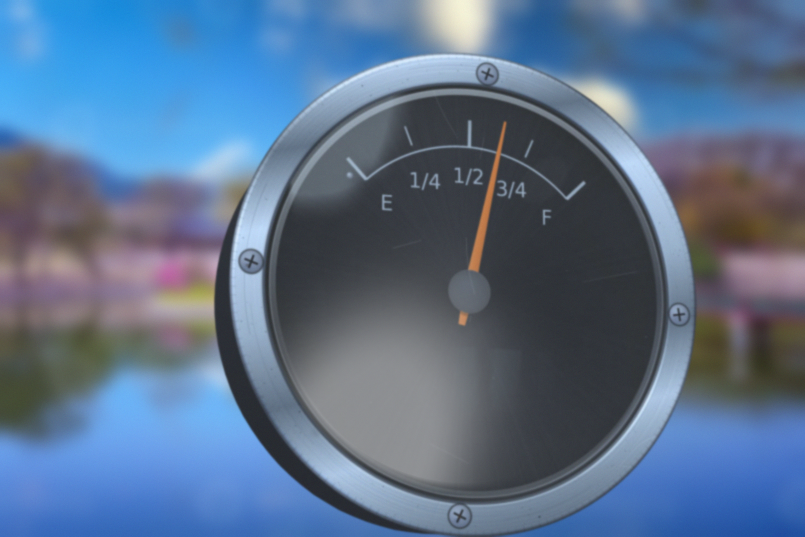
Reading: value=0.625
